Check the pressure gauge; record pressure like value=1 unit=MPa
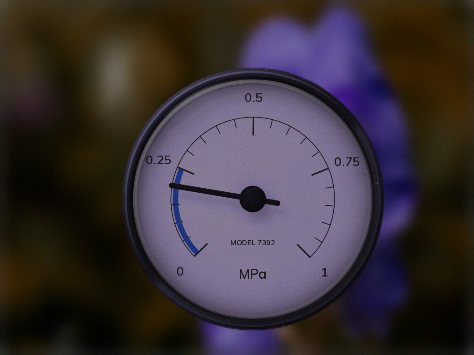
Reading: value=0.2 unit=MPa
